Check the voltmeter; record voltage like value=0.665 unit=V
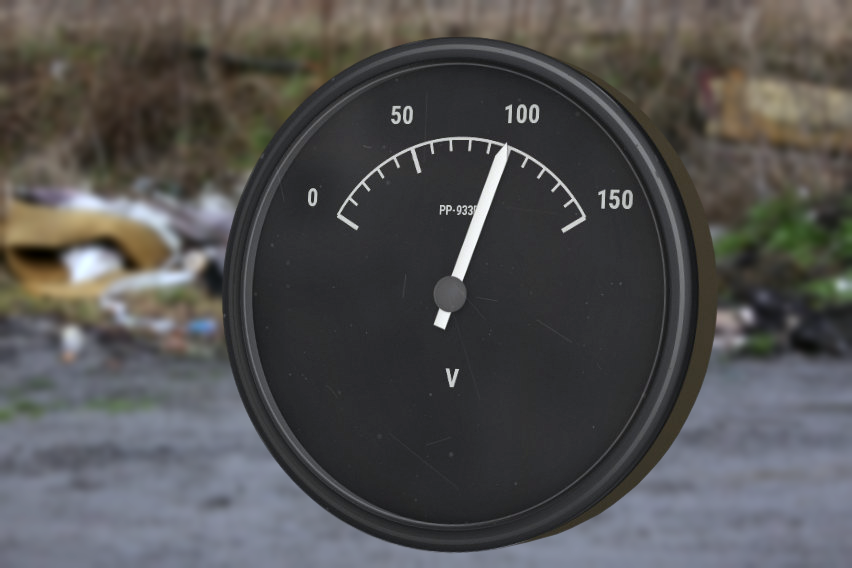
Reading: value=100 unit=V
